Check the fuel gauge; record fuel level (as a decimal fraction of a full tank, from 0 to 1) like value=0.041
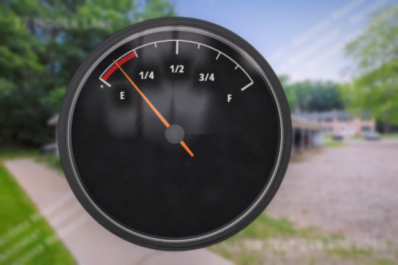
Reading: value=0.125
